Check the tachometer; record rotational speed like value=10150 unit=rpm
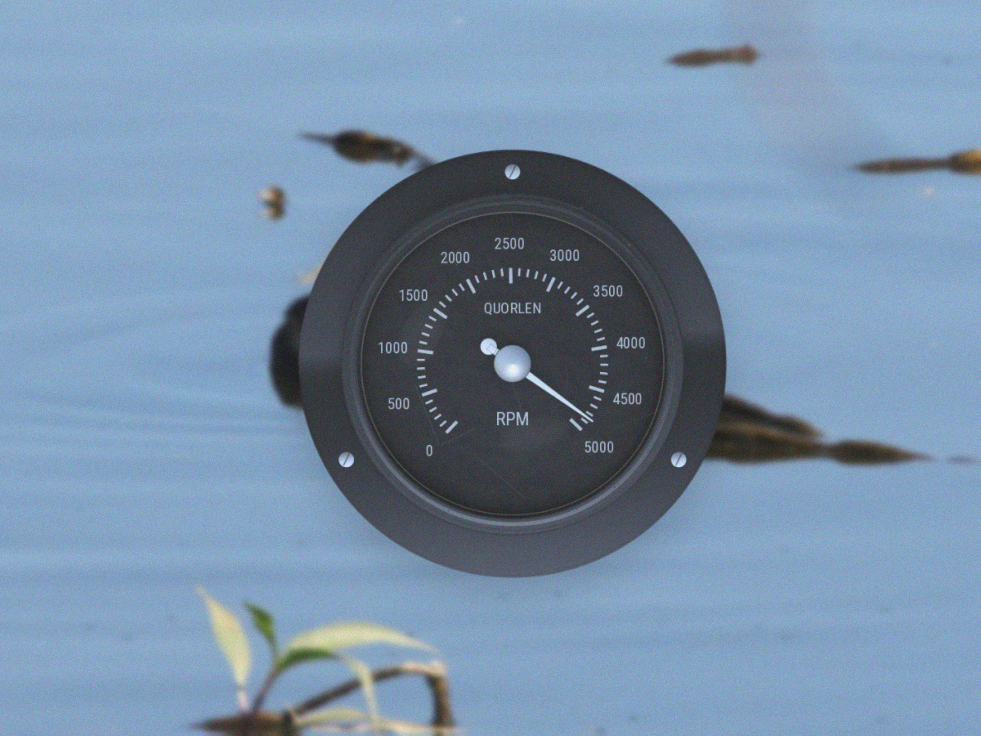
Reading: value=4850 unit=rpm
